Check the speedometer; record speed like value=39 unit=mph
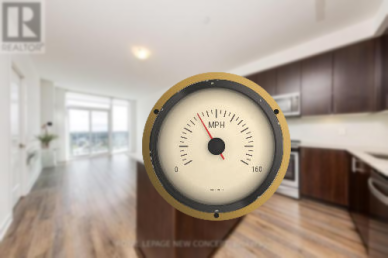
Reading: value=60 unit=mph
